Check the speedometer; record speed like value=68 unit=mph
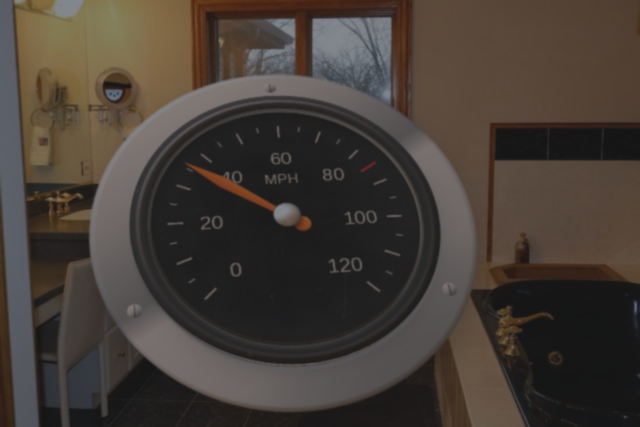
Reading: value=35 unit=mph
